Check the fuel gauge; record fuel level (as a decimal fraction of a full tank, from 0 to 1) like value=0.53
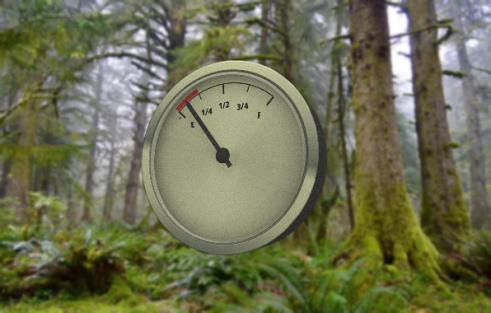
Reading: value=0.125
